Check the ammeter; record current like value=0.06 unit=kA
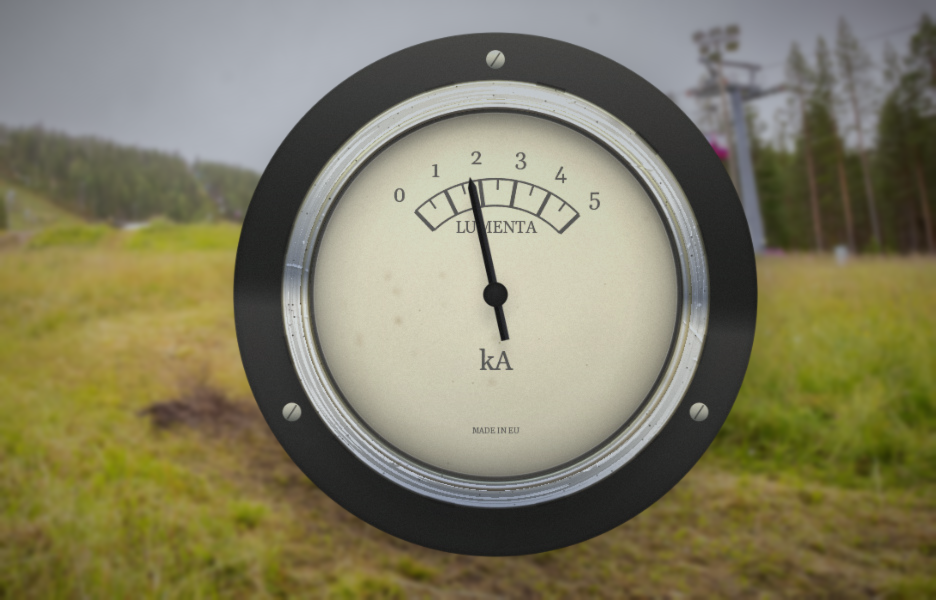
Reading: value=1.75 unit=kA
